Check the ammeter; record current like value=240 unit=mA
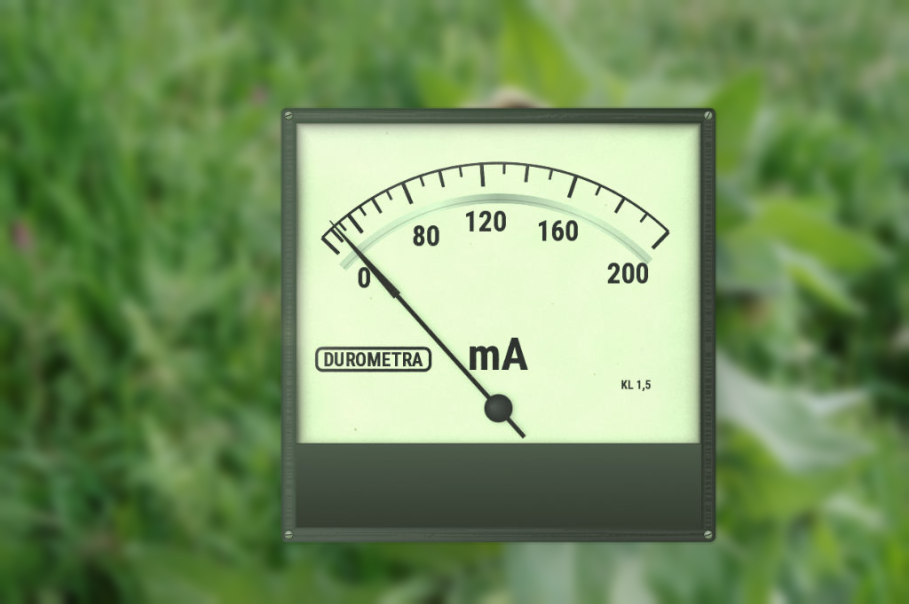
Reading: value=25 unit=mA
